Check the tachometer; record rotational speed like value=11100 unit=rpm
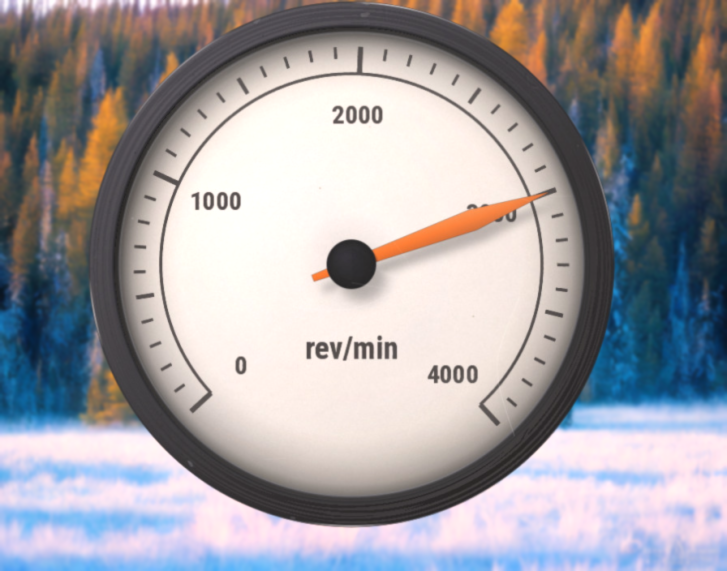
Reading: value=3000 unit=rpm
